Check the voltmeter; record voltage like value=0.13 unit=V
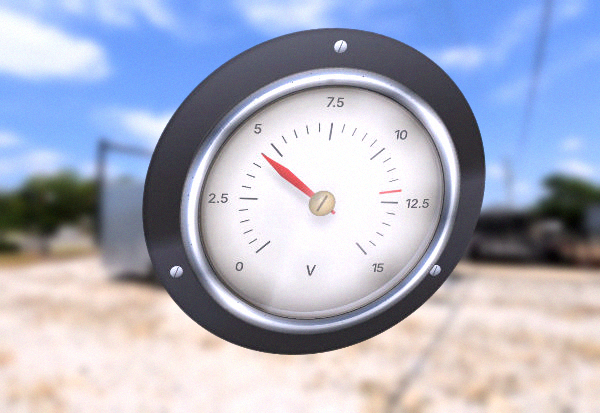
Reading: value=4.5 unit=V
